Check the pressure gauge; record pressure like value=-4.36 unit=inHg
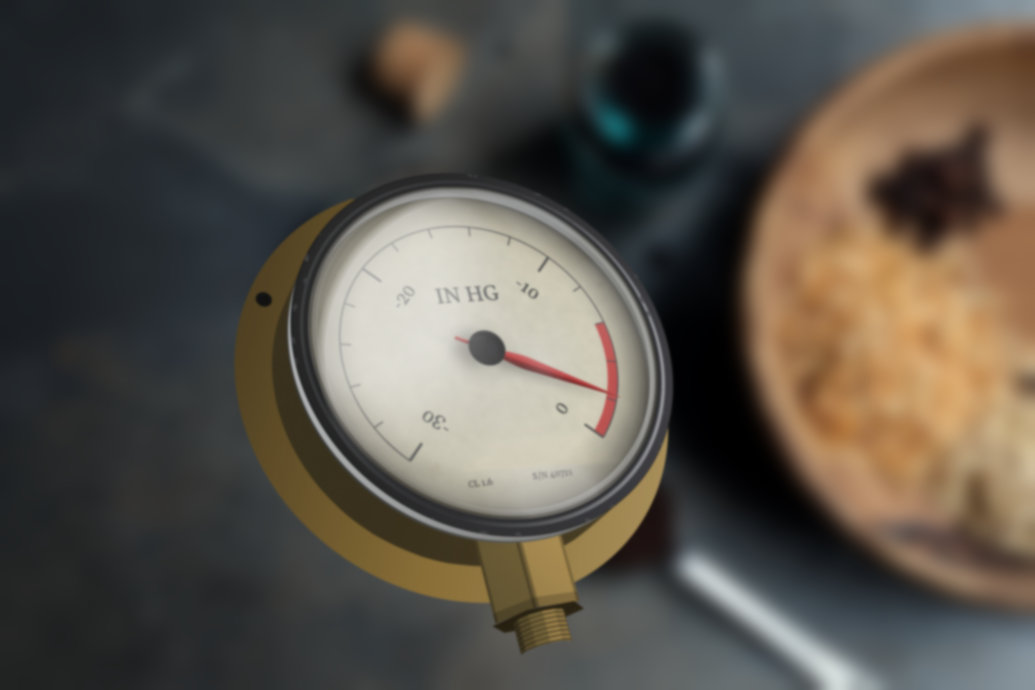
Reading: value=-2 unit=inHg
